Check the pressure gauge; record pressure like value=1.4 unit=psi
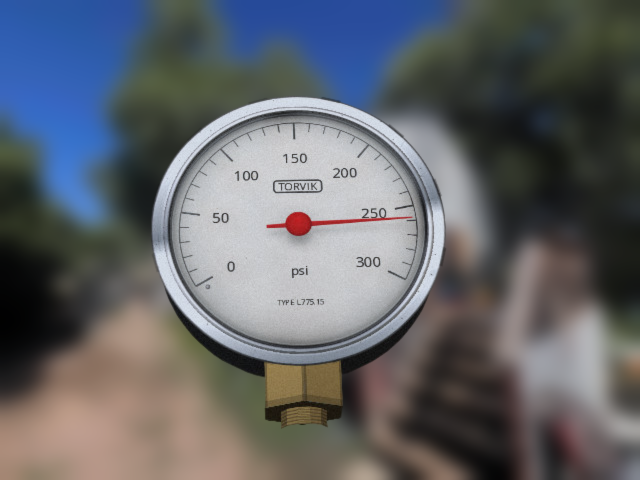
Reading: value=260 unit=psi
